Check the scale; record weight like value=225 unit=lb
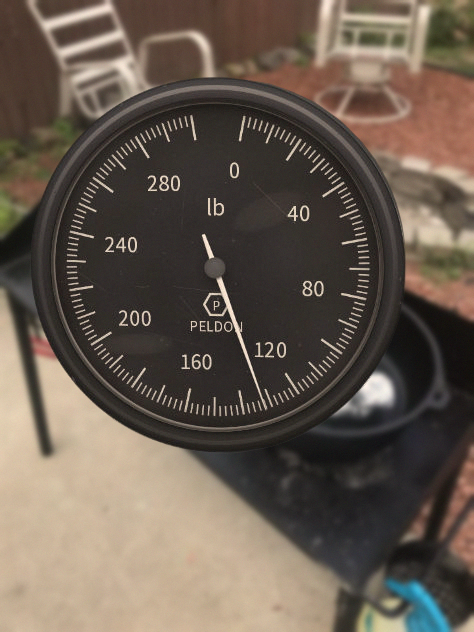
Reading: value=132 unit=lb
